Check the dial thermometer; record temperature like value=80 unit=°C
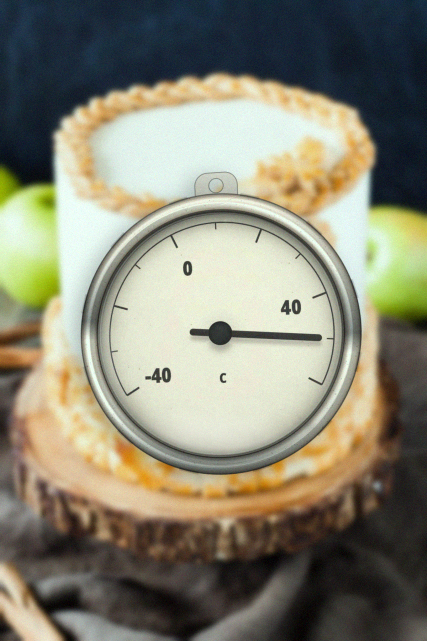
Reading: value=50 unit=°C
